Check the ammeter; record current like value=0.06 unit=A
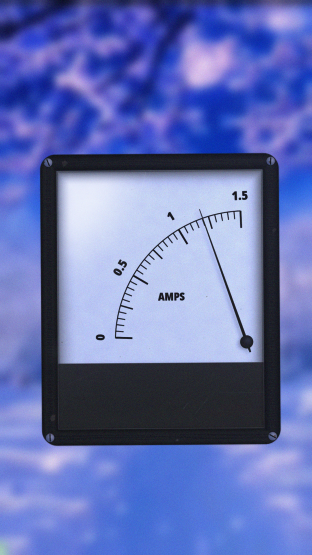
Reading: value=1.2 unit=A
